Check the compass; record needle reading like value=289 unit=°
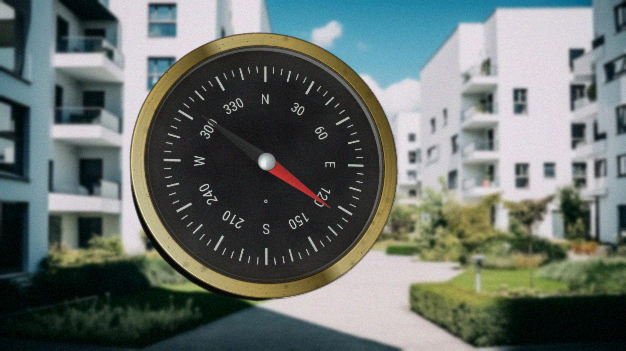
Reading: value=125 unit=°
